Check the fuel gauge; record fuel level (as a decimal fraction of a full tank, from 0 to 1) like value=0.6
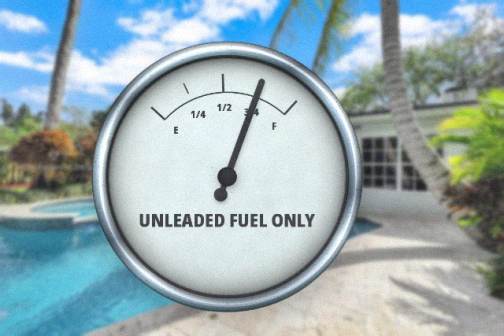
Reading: value=0.75
